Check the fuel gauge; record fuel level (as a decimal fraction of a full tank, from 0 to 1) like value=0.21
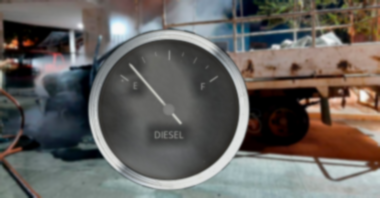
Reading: value=0.125
